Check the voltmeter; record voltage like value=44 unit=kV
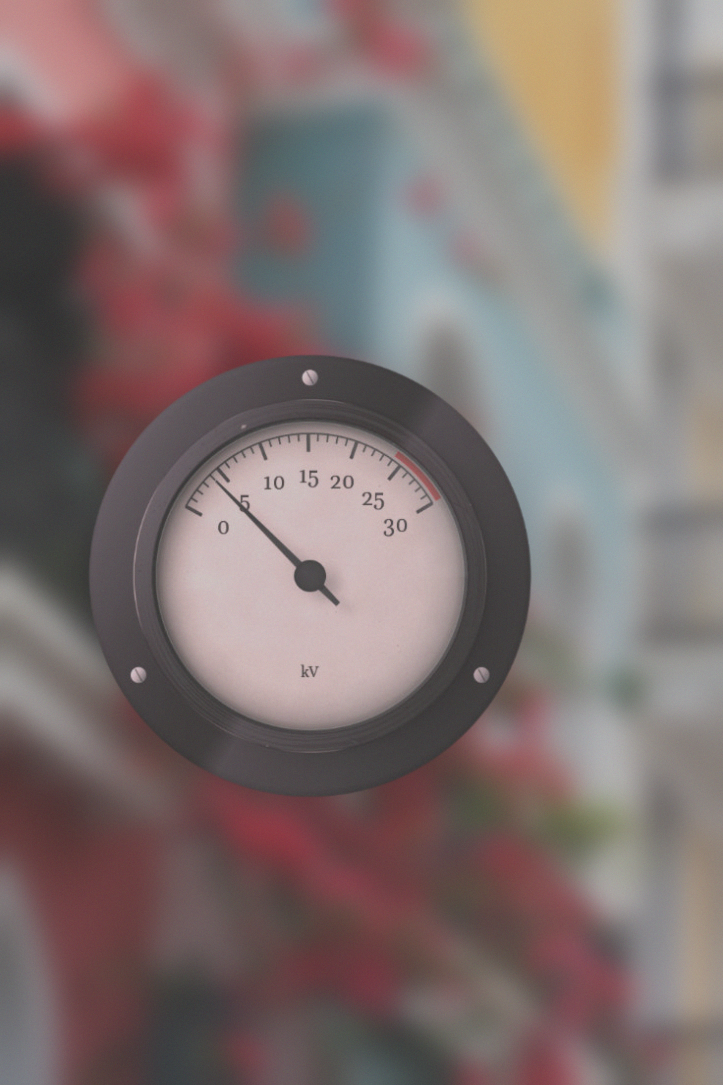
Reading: value=4 unit=kV
